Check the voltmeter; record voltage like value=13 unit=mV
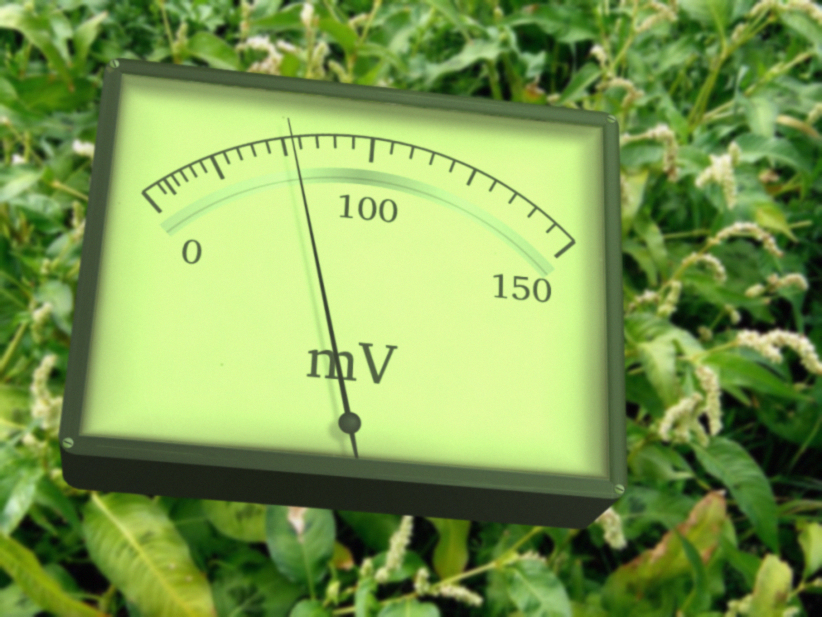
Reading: value=77.5 unit=mV
